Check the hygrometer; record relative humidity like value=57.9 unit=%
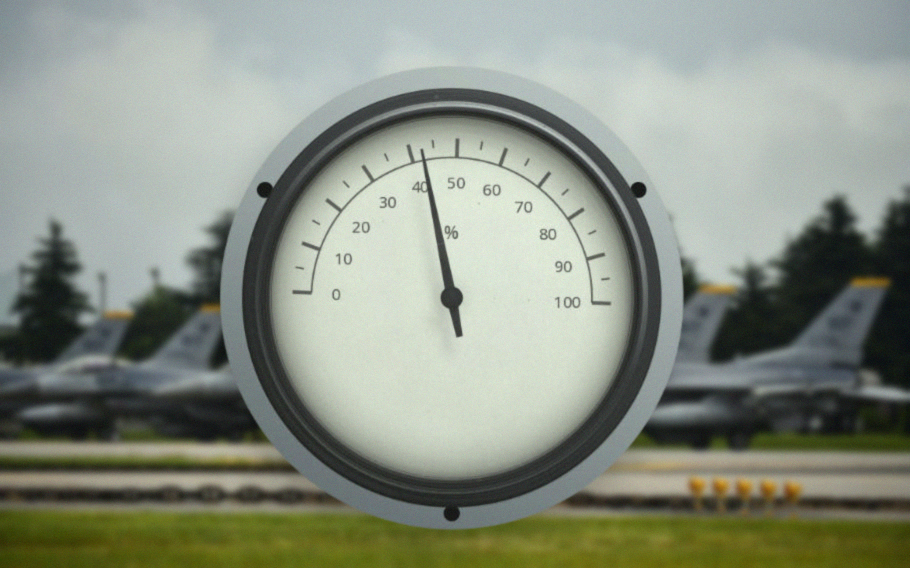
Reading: value=42.5 unit=%
